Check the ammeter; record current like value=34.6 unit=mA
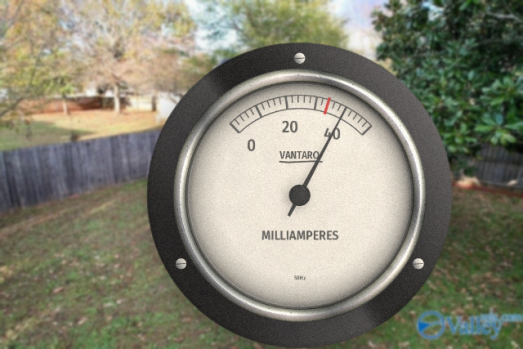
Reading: value=40 unit=mA
